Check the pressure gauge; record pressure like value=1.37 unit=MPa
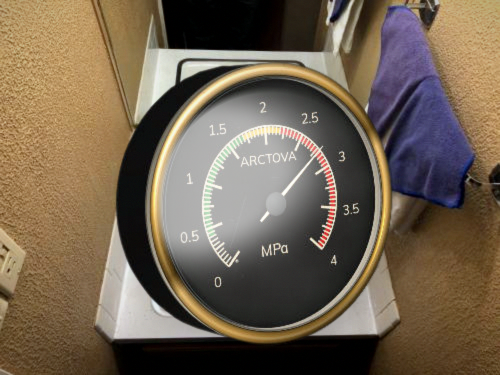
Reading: value=2.75 unit=MPa
